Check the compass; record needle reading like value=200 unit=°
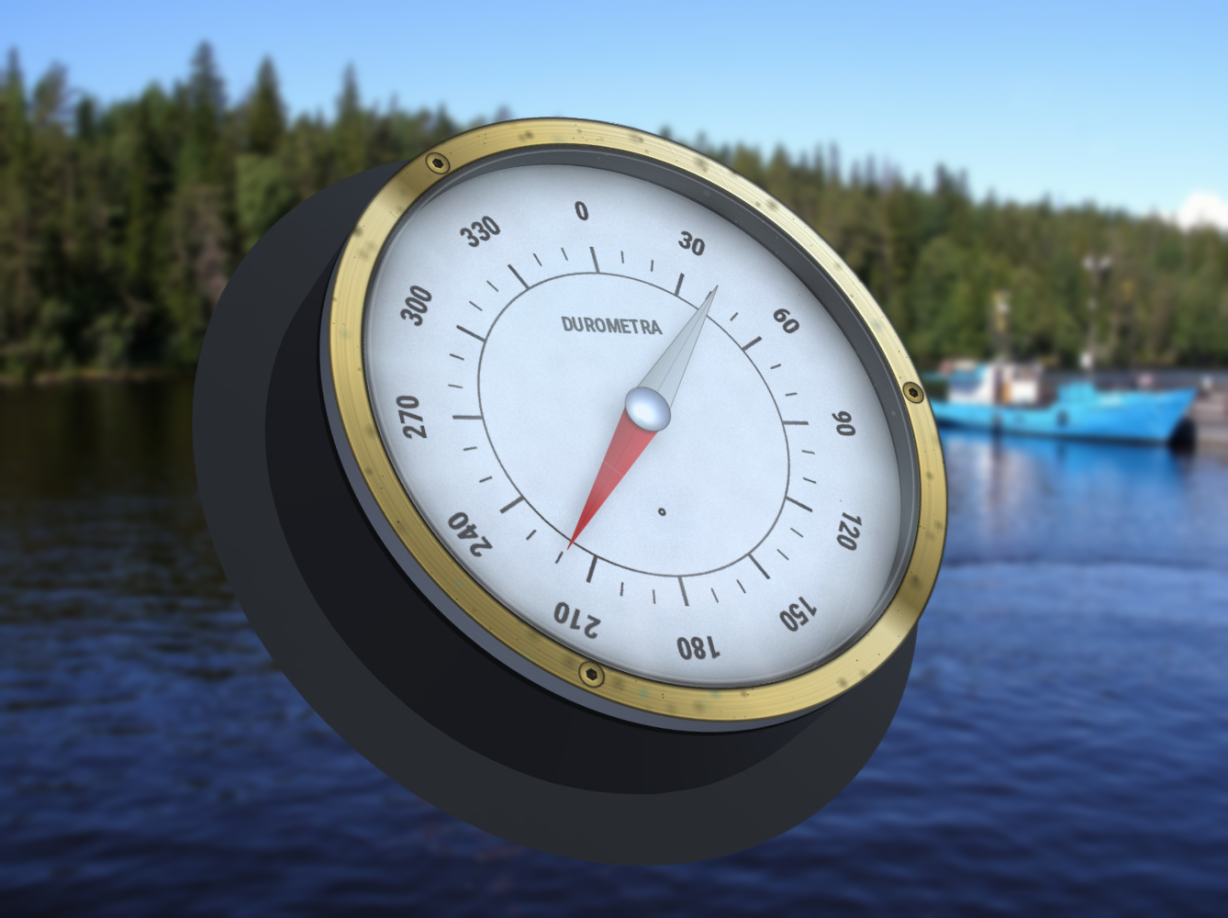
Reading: value=220 unit=°
